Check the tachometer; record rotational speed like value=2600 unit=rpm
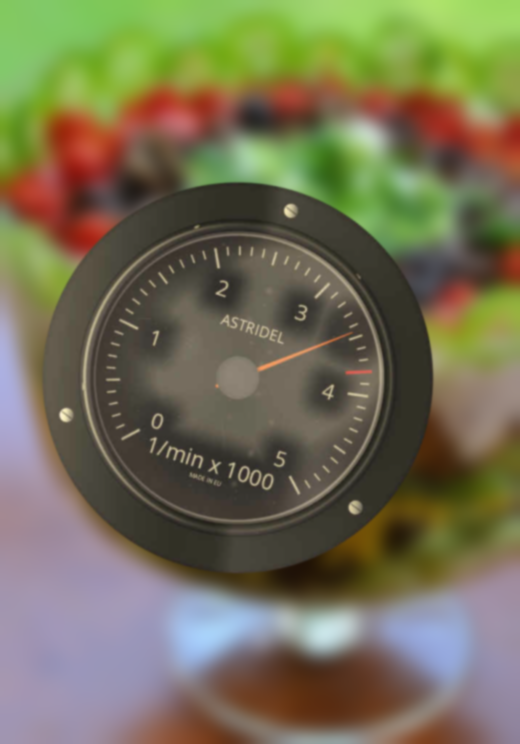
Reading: value=3450 unit=rpm
